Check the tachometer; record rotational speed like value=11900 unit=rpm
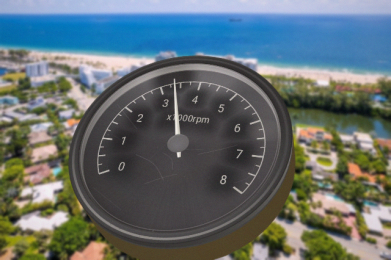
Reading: value=3375 unit=rpm
